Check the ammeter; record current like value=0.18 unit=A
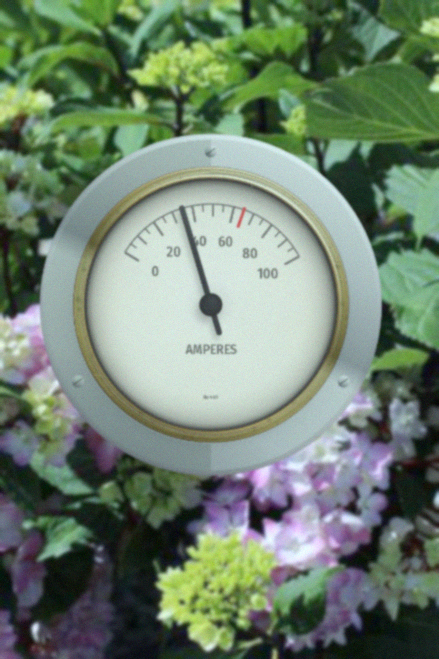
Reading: value=35 unit=A
